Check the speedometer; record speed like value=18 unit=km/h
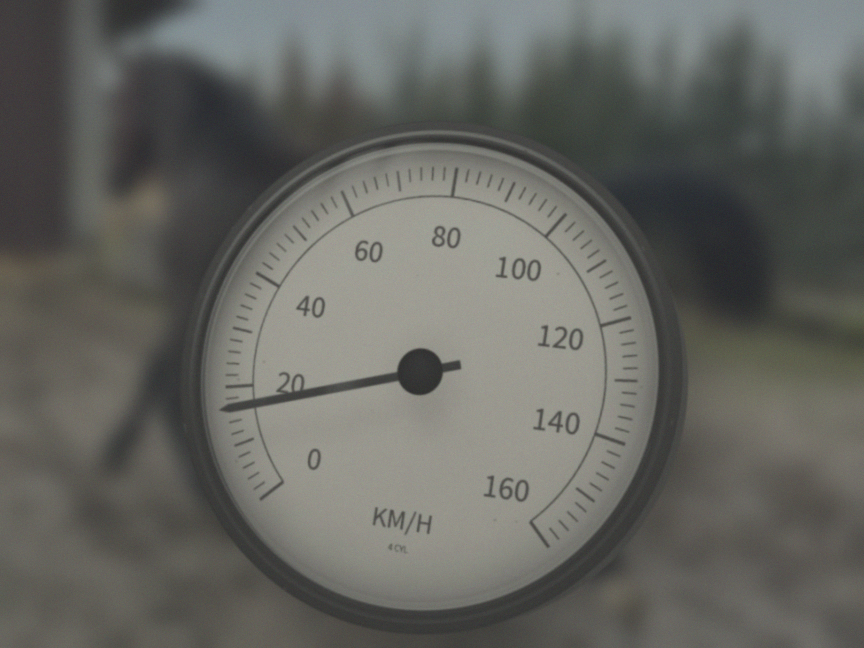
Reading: value=16 unit=km/h
